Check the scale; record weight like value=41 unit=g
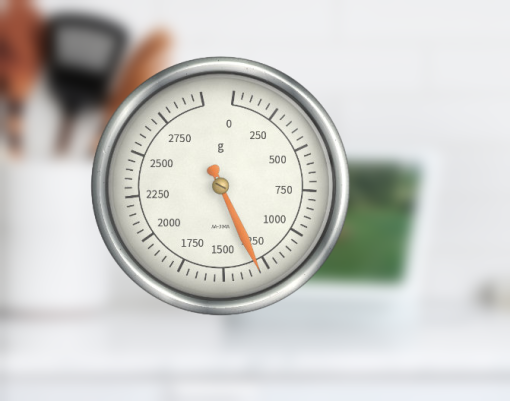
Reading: value=1300 unit=g
